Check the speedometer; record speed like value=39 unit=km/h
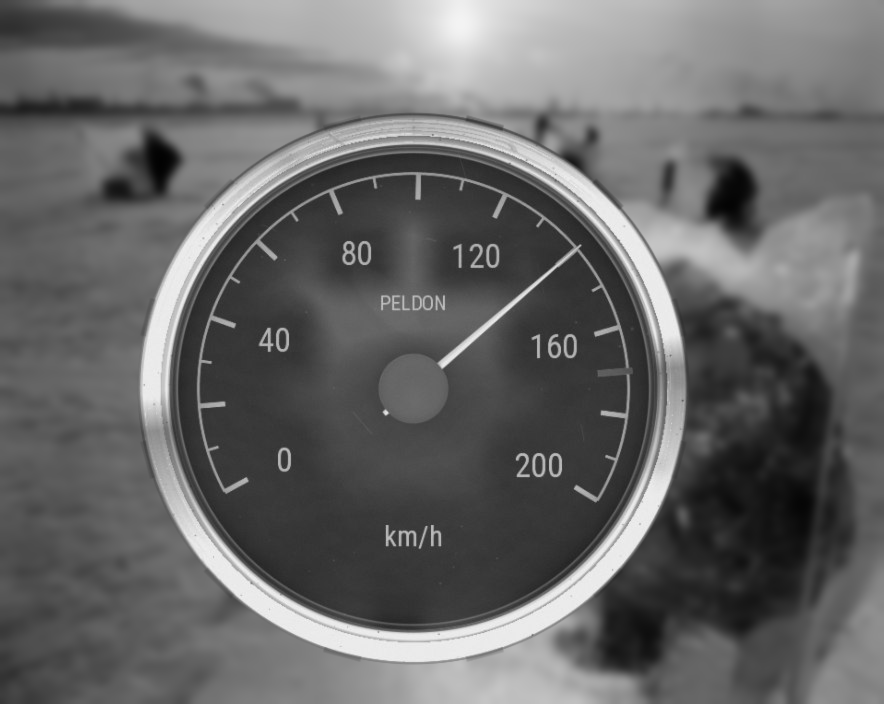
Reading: value=140 unit=km/h
